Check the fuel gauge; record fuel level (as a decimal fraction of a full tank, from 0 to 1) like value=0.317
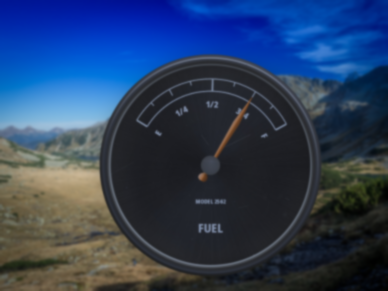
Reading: value=0.75
